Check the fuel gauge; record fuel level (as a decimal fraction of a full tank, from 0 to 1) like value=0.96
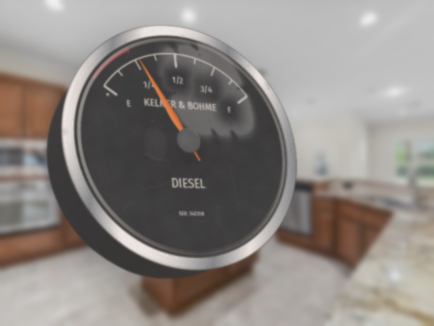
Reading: value=0.25
